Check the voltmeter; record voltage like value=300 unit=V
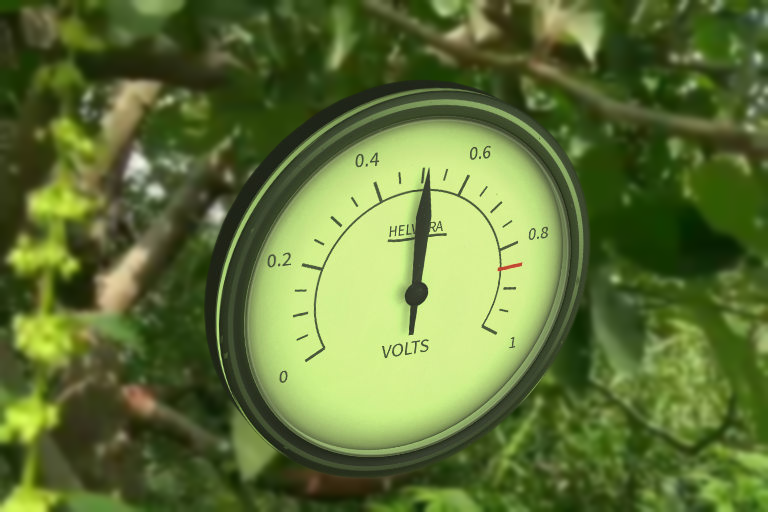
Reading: value=0.5 unit=V
